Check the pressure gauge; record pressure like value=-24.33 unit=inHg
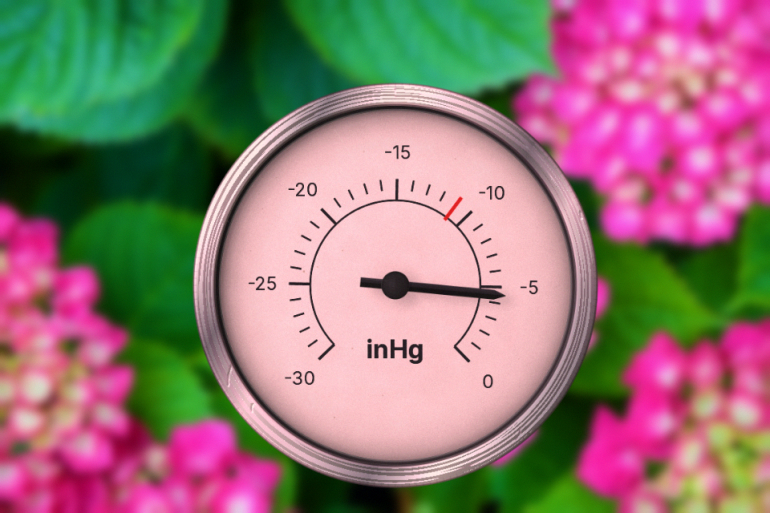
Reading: value=-4.5 unit=inHg
